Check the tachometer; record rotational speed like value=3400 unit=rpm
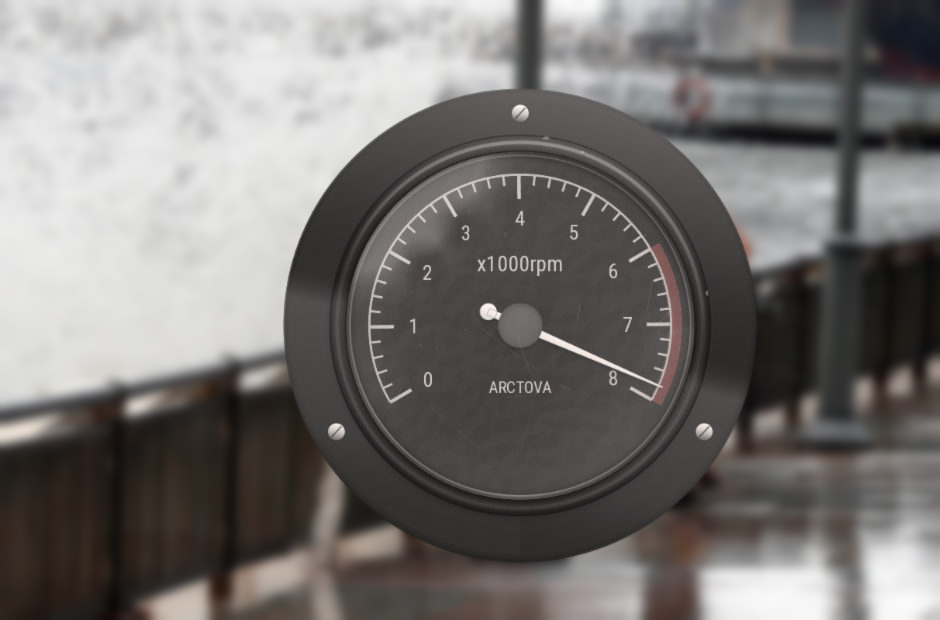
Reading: value=7800 unit=rpm
